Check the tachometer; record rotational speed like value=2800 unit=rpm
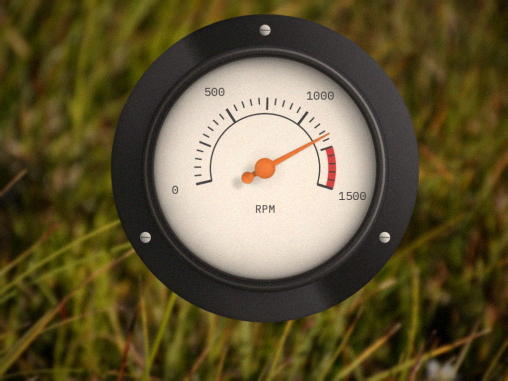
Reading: value=1175 unit=rpm
